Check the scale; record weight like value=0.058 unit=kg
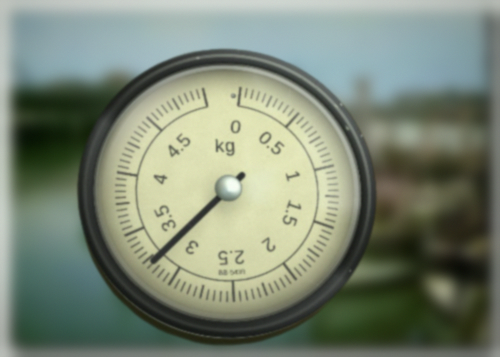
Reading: value=3.2 unit=kg
